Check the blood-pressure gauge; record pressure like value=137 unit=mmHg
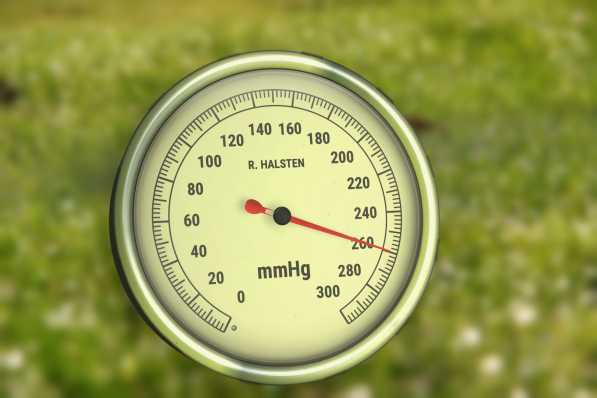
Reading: value=260 unit=mmHg
